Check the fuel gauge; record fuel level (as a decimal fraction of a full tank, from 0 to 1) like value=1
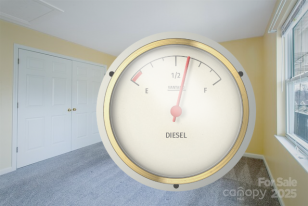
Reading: value=0.625
